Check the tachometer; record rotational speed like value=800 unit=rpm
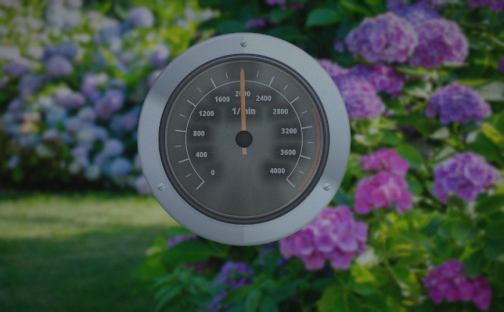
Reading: value=2000 unit=rpm
